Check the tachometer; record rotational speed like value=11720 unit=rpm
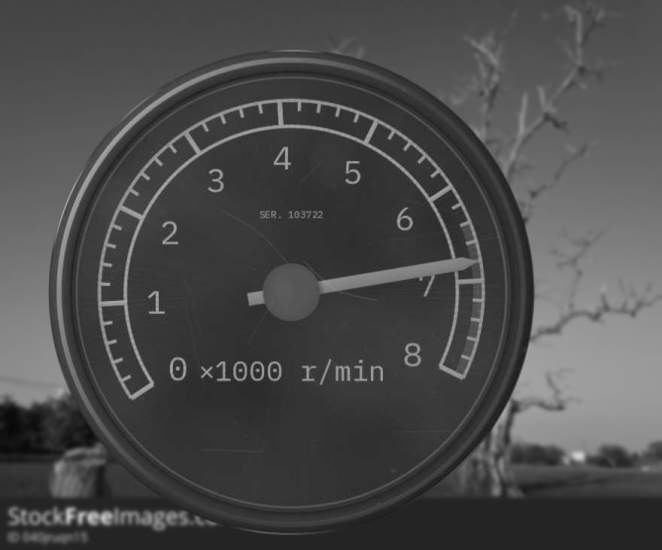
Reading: value=6800 unit=rpm
